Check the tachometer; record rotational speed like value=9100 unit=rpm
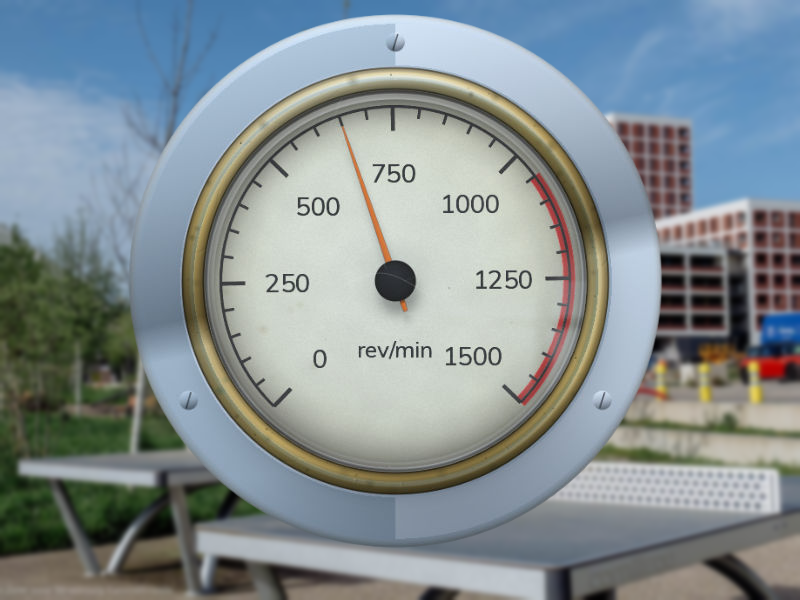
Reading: value=650 unit=rpm
